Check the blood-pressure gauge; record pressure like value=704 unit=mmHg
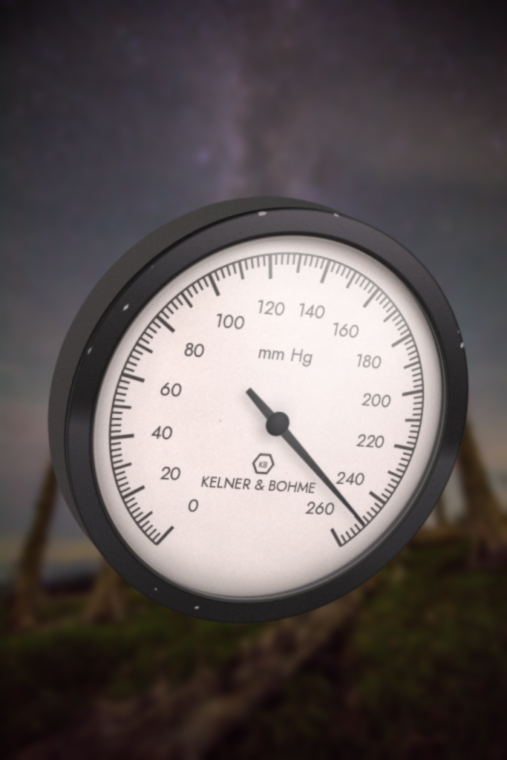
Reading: value=250 unit=mmHg
